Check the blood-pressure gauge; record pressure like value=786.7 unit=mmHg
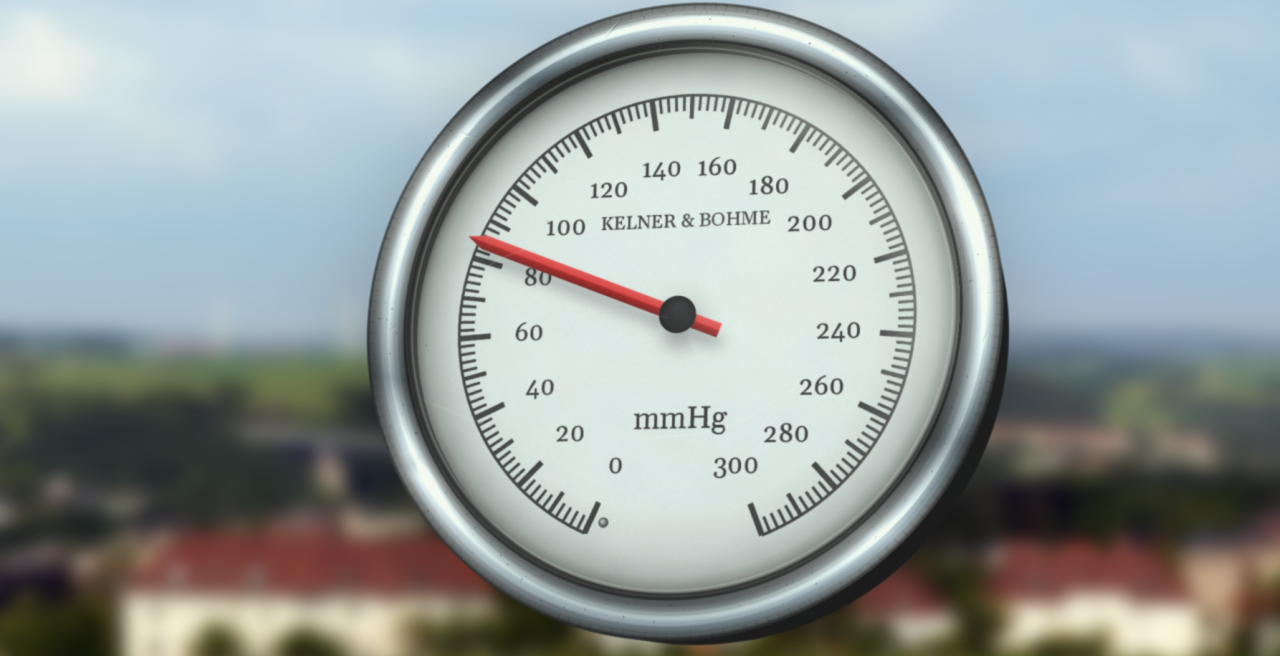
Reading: value=84 unit=mmHg
